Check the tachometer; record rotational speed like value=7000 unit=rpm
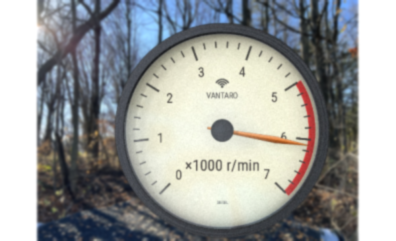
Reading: value=6100 unit=rpm
